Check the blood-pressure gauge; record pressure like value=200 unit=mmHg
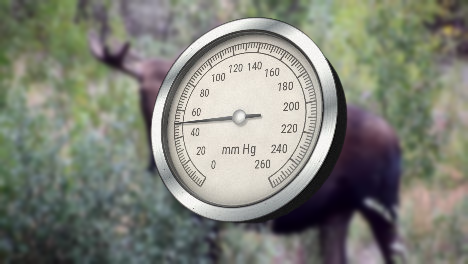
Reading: value=50 unit=mmHg
